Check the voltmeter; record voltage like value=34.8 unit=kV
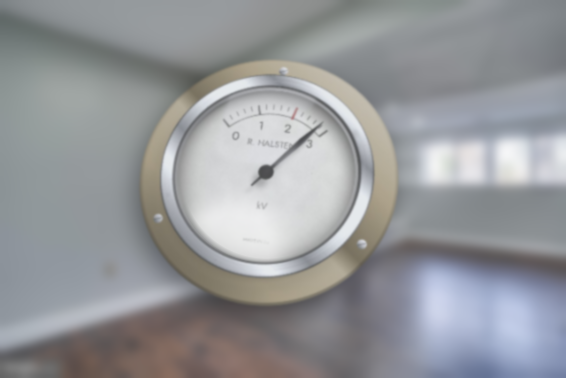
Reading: value=2.8 unit=kV
